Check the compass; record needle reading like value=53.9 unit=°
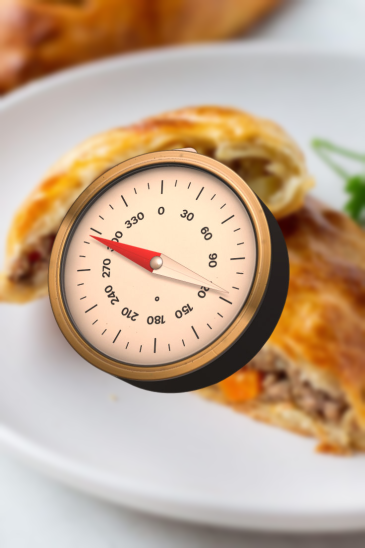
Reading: value=295 unit=°
